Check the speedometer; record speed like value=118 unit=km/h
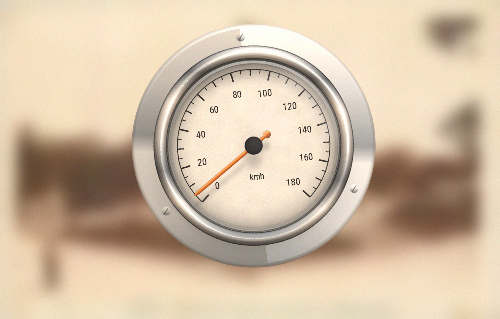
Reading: value=5 unit=km/h
